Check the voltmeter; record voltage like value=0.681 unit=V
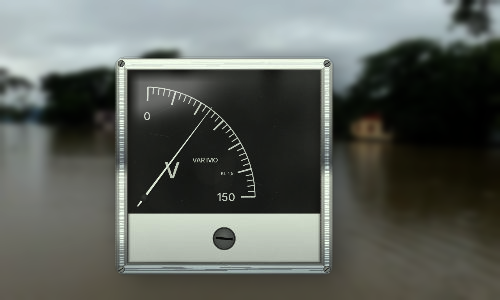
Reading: value=60 unit=V
